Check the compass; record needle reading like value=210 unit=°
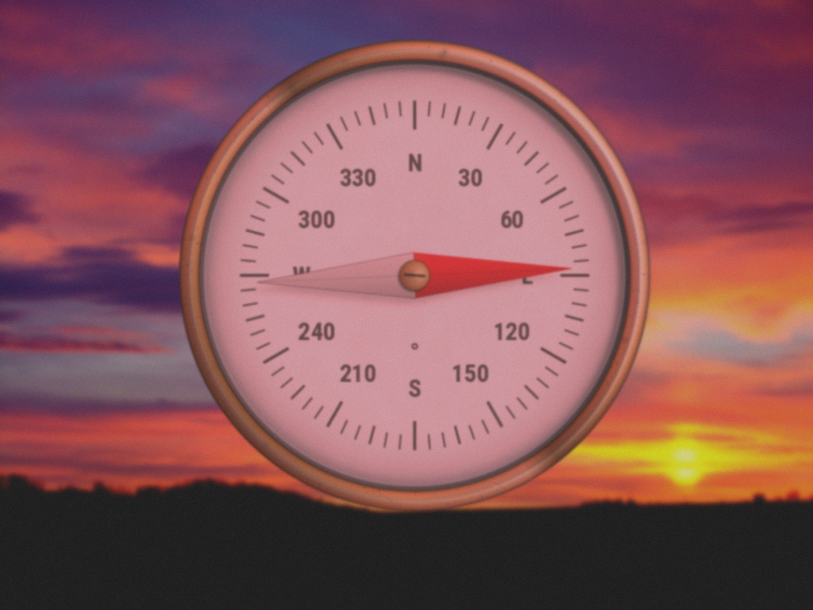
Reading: value=87.5 unit=°
